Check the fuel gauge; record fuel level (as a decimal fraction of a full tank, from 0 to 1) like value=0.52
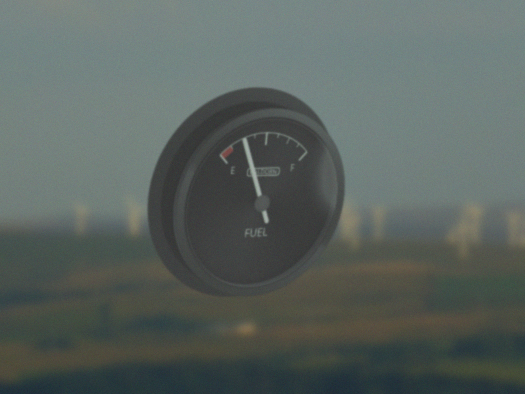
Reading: value=0.25
